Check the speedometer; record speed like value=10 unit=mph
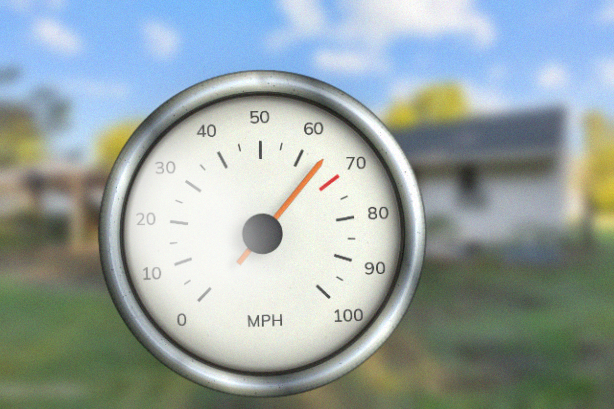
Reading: value=65 unit=mph
